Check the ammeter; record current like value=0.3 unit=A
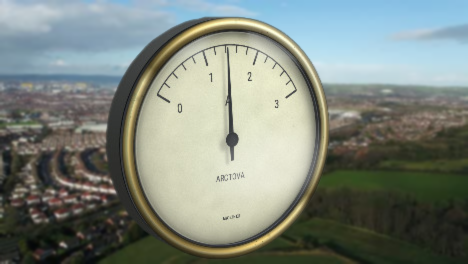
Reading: value=1.4 unit=A
